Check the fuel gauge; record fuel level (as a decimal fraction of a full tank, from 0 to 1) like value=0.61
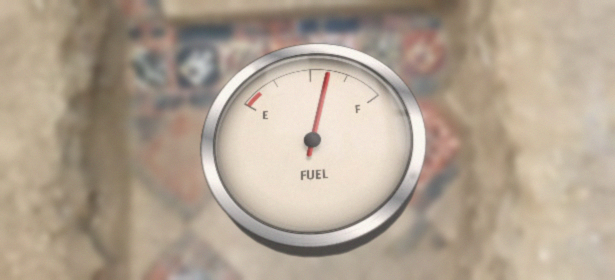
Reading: value=0.625
